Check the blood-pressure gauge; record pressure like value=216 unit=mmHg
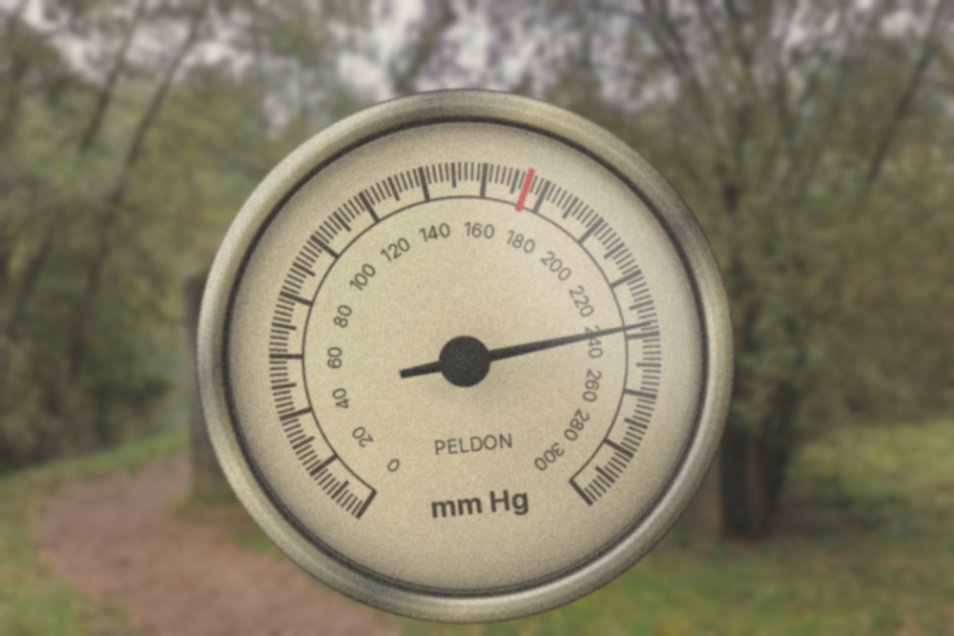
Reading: value=236 unit=mmHg
